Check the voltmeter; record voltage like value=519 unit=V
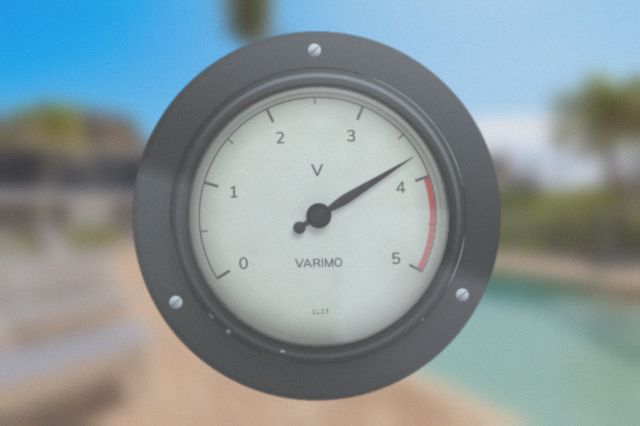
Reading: value=3.75 unit=V
